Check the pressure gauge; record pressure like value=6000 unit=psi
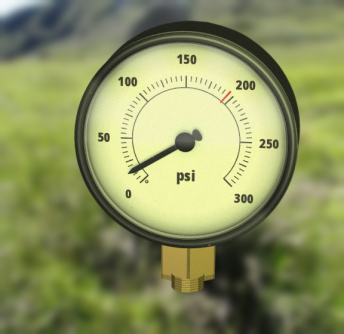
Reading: value=15 unit=psi
